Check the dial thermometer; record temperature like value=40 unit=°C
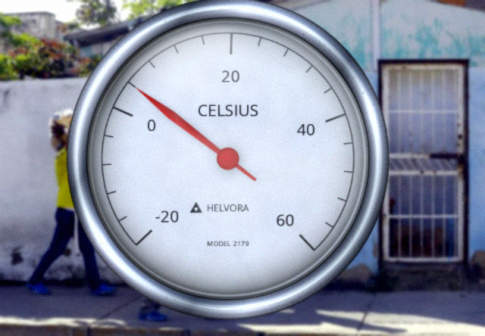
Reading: value=4 unit=°C
